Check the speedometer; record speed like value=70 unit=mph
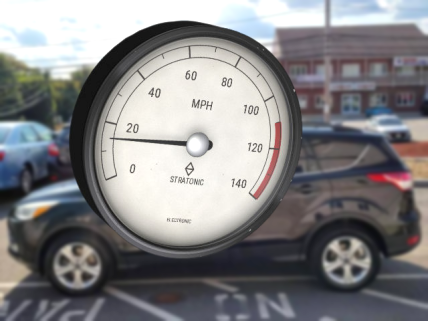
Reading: value=15 unit=mph
